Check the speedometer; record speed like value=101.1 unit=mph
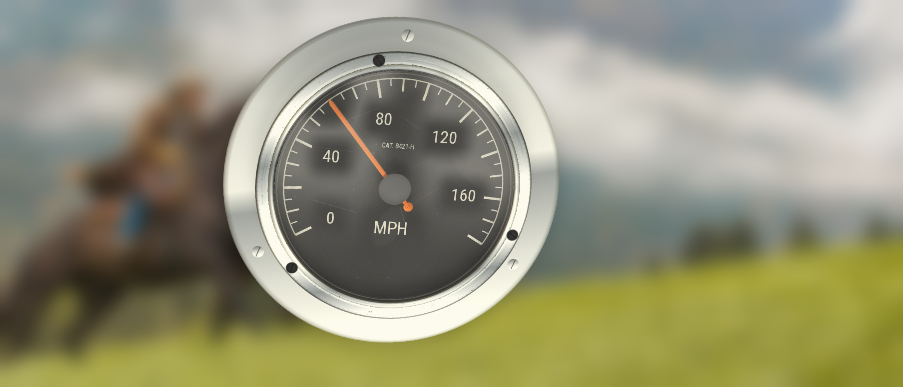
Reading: value=60 unit=mph
